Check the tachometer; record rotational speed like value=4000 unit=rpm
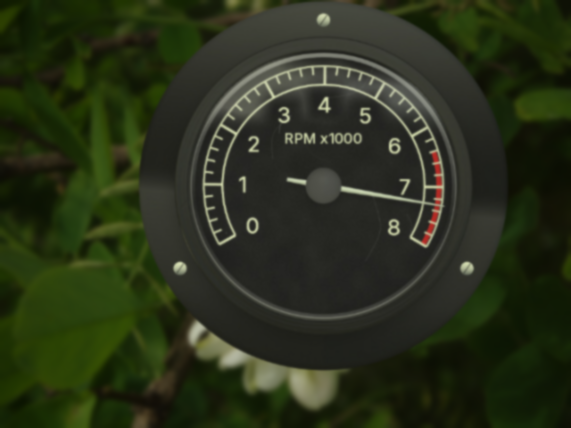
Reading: value=7300 unit=rpm
